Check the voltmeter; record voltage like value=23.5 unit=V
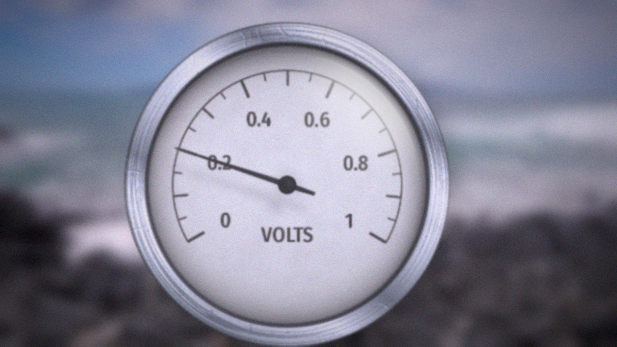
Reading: value=0.2 unit=V
